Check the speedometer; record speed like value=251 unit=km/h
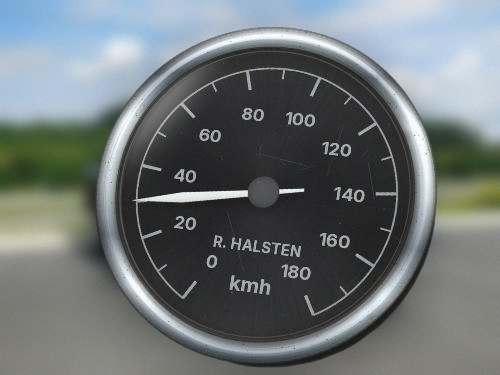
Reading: value=30 unit=km/h
